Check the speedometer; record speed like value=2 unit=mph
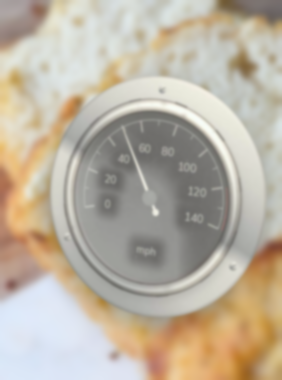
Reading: value=50 unit=mph
